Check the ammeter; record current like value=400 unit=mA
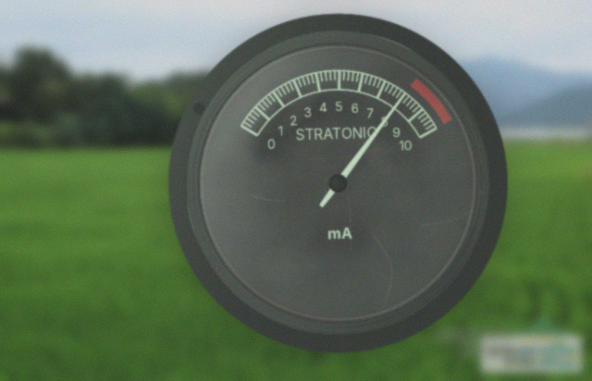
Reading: value=8 unit=mA
